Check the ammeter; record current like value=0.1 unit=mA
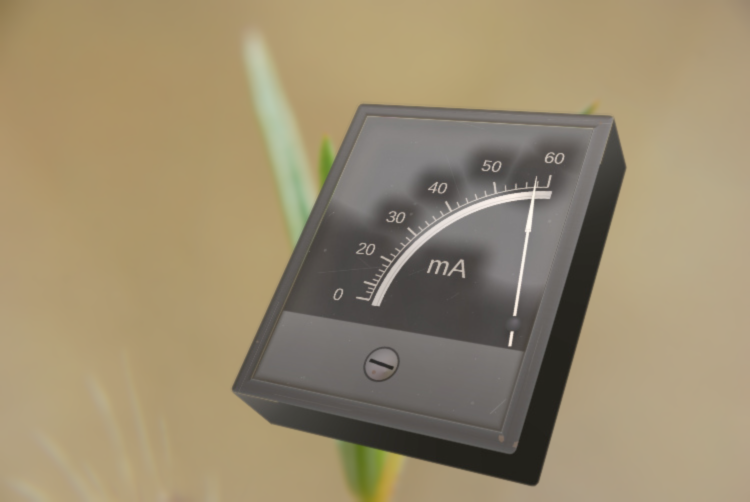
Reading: value=58 unit=mA
